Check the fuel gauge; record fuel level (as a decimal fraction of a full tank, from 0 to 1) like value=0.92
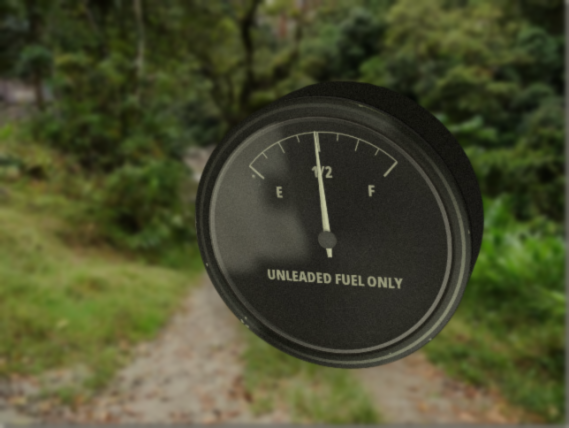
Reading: value=0.5
